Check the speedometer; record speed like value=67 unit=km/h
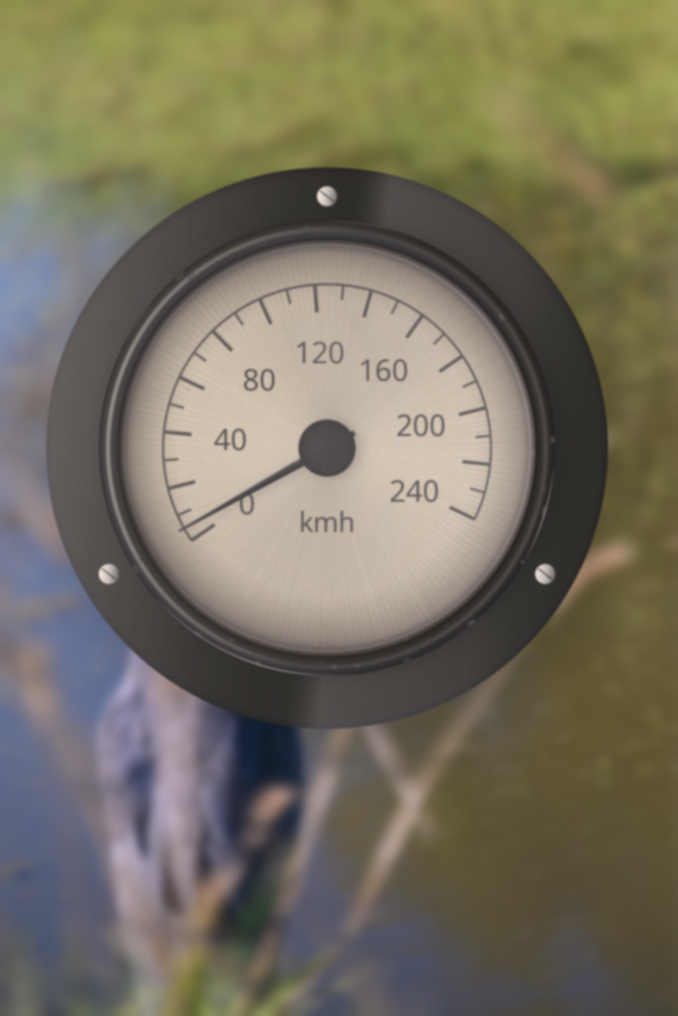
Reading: value=5 unit=km/h
